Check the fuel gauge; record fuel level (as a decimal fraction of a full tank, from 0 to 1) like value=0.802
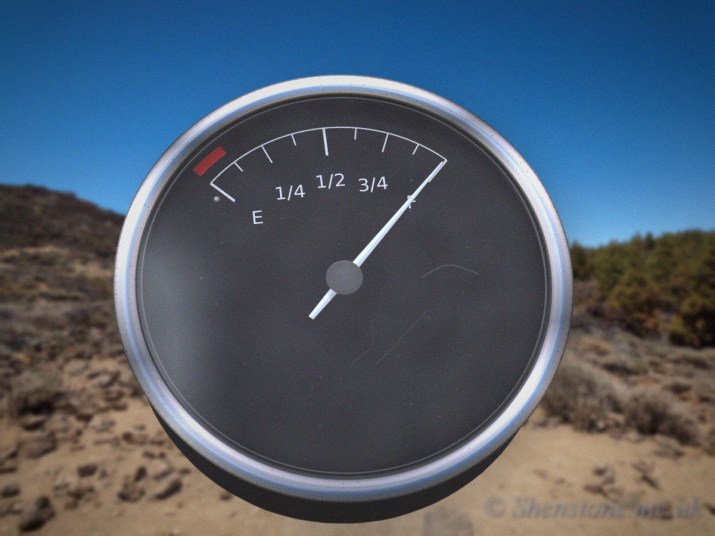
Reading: value=1
